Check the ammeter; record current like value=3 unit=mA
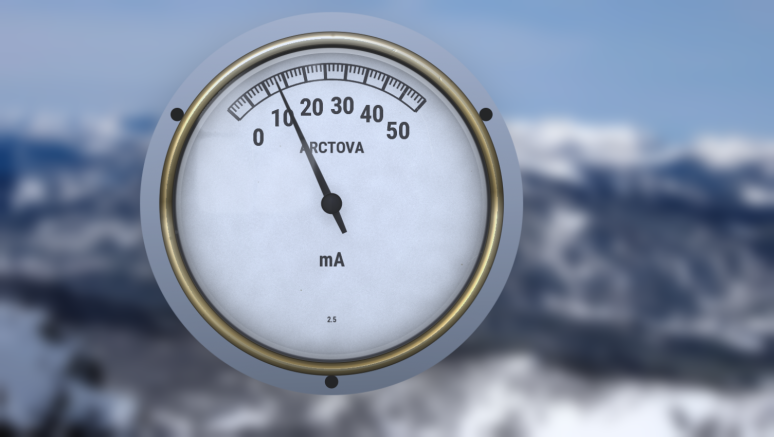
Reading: value=13 unit=mA
